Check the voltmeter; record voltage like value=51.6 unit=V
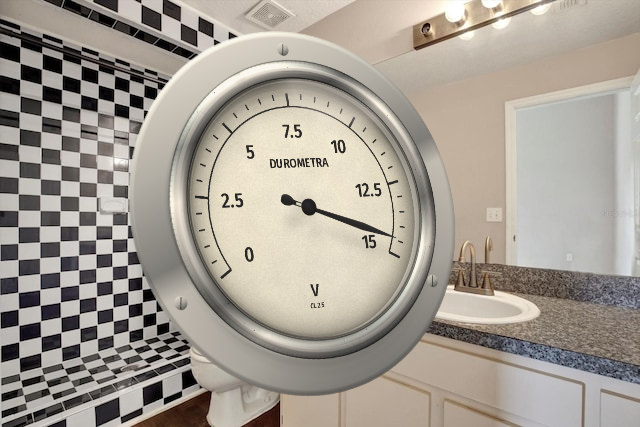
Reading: value=14.5 unit=V
